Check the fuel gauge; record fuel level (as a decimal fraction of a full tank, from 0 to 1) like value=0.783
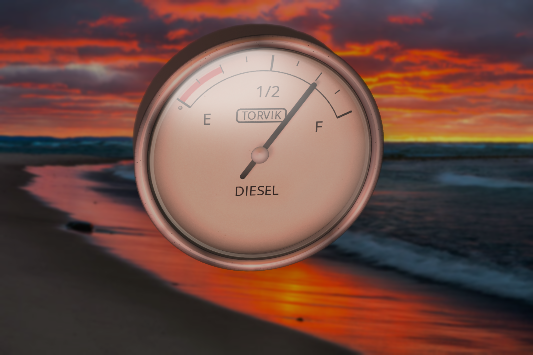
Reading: value=0.75
